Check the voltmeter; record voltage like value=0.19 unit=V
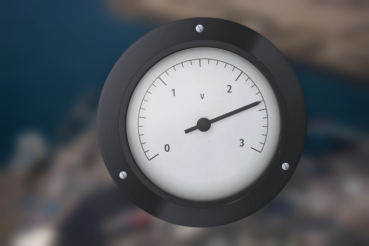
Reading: value=2.4 unit=V
